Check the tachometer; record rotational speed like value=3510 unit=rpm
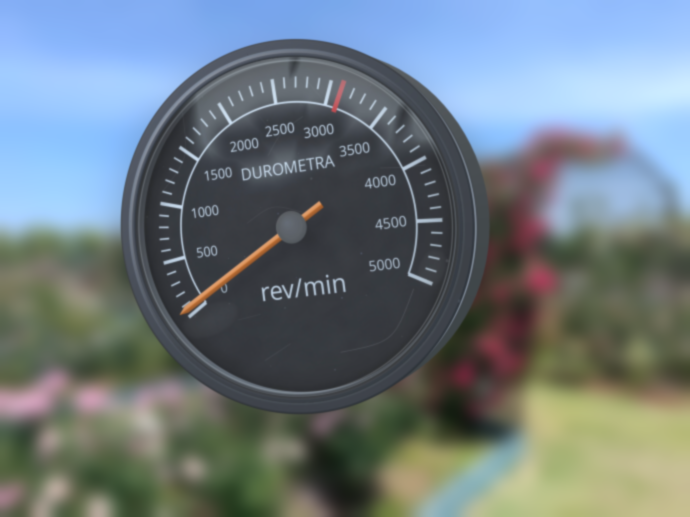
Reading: value=50 unit=rpm
